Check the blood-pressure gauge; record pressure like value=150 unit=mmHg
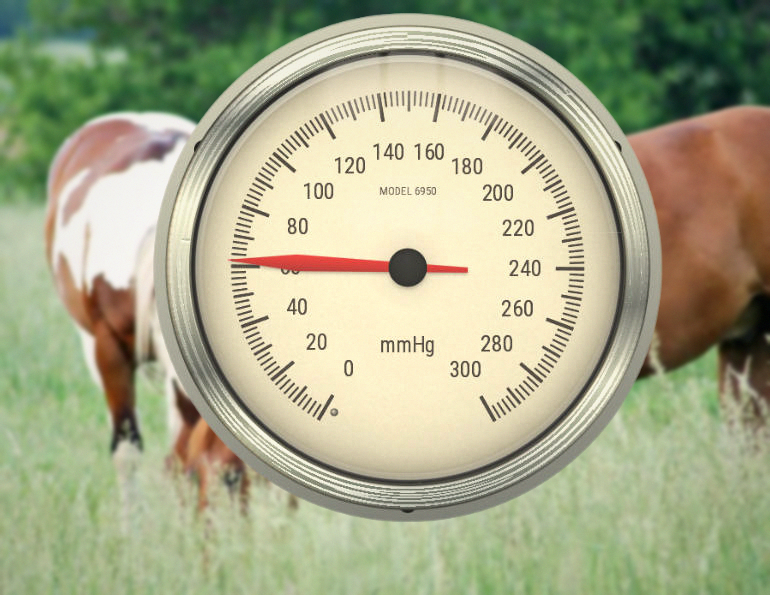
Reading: value=62 unit=mmHg
